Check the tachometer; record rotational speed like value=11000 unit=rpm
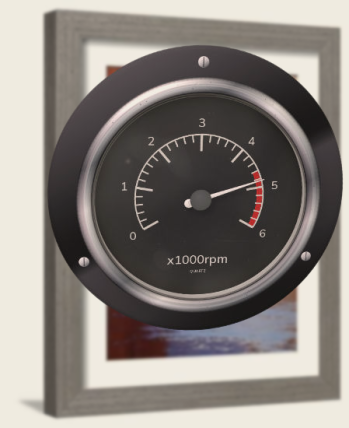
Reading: value=4800 unit=rpm
